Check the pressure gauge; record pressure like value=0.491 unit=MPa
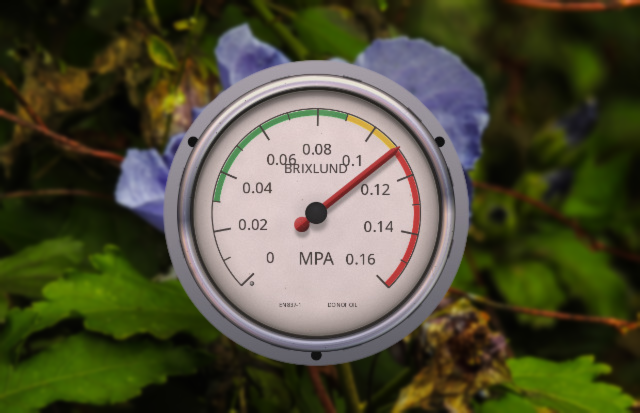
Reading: value=0.11 unit=MPa
